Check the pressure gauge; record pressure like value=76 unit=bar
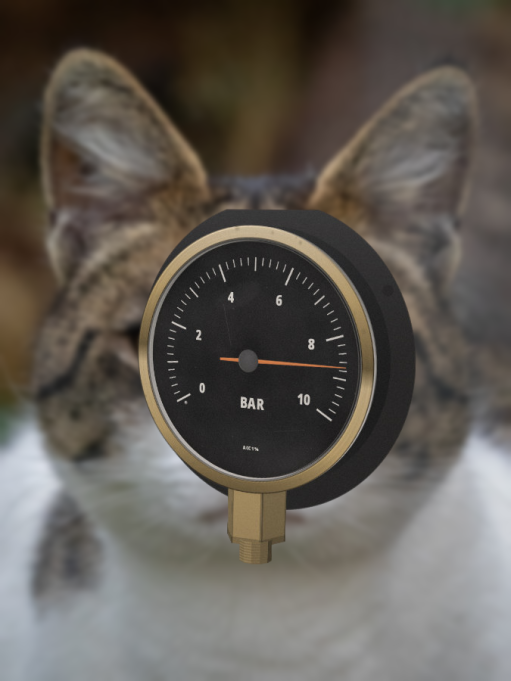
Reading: value=8.7 unit=bar
